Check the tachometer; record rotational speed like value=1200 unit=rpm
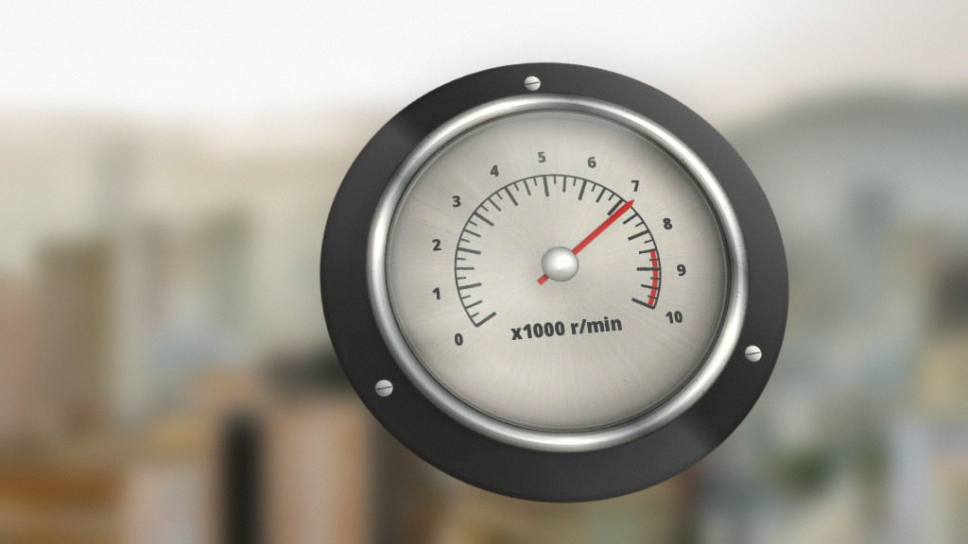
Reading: value=7250 unit=rpm
